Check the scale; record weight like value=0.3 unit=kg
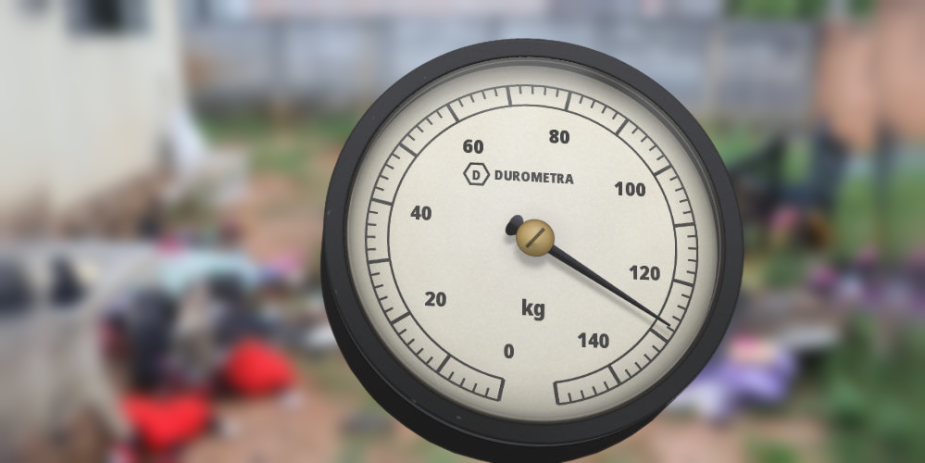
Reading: value=128 unit=kg
